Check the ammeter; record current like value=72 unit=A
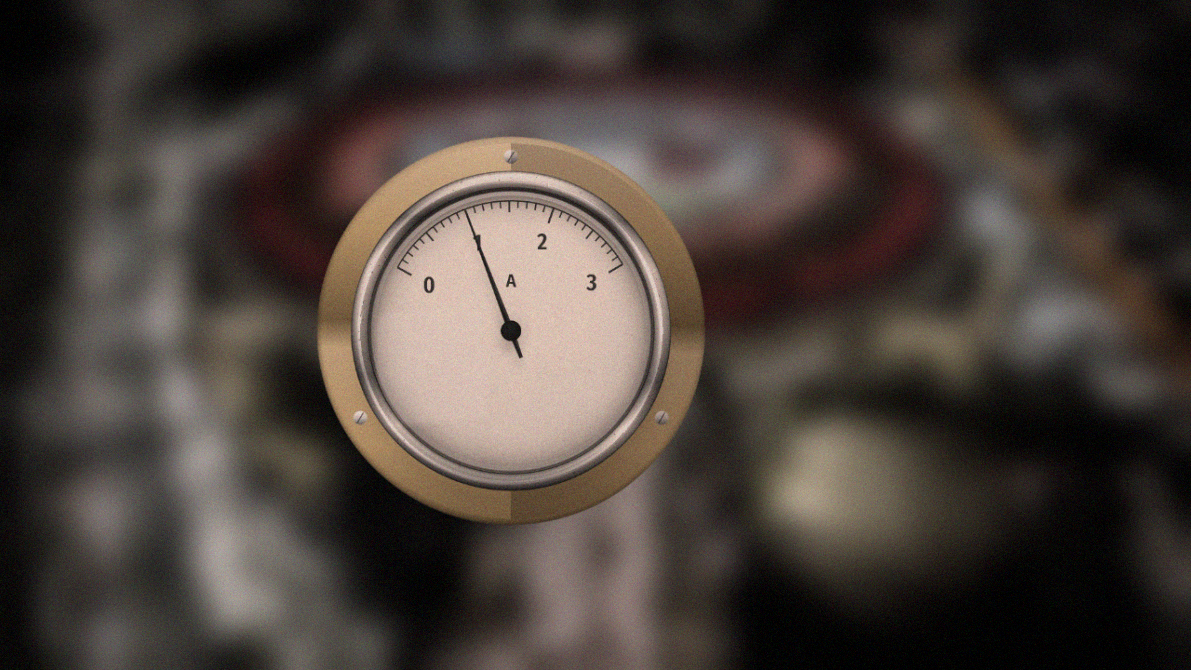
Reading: value=1 unit=A
